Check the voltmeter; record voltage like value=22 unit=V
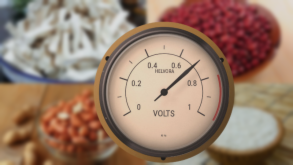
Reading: value=0.7 unit=V
